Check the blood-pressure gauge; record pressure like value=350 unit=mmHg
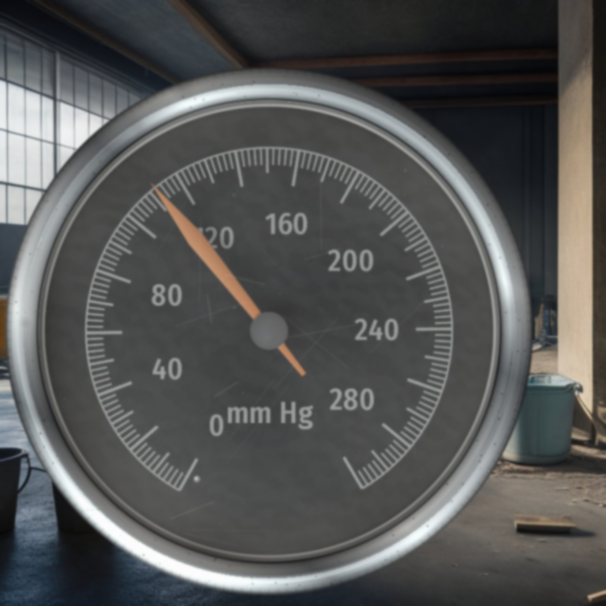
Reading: value=112 unit=mmHg
